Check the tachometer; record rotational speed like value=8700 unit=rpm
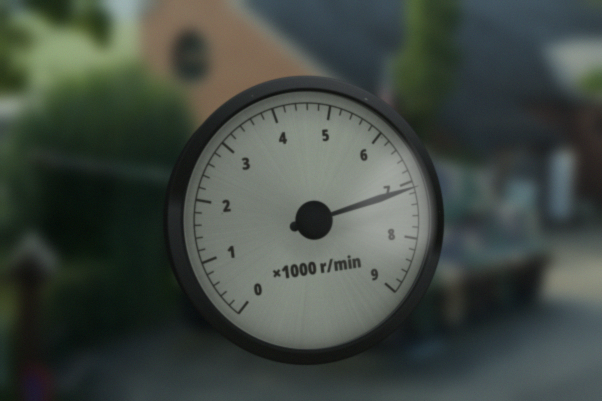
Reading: value=7100 unit=rpm
